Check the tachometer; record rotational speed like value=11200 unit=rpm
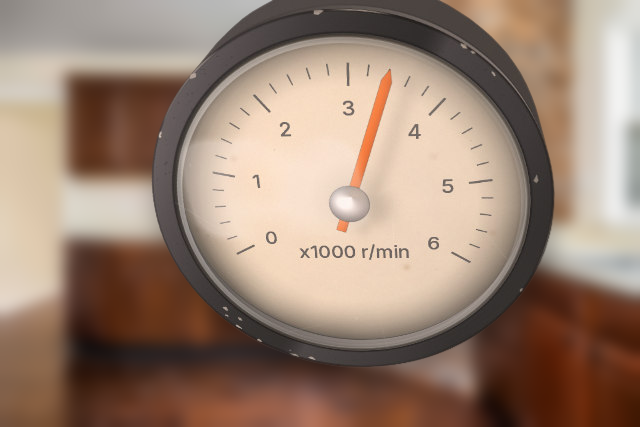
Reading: value=3400 unit=rpm
